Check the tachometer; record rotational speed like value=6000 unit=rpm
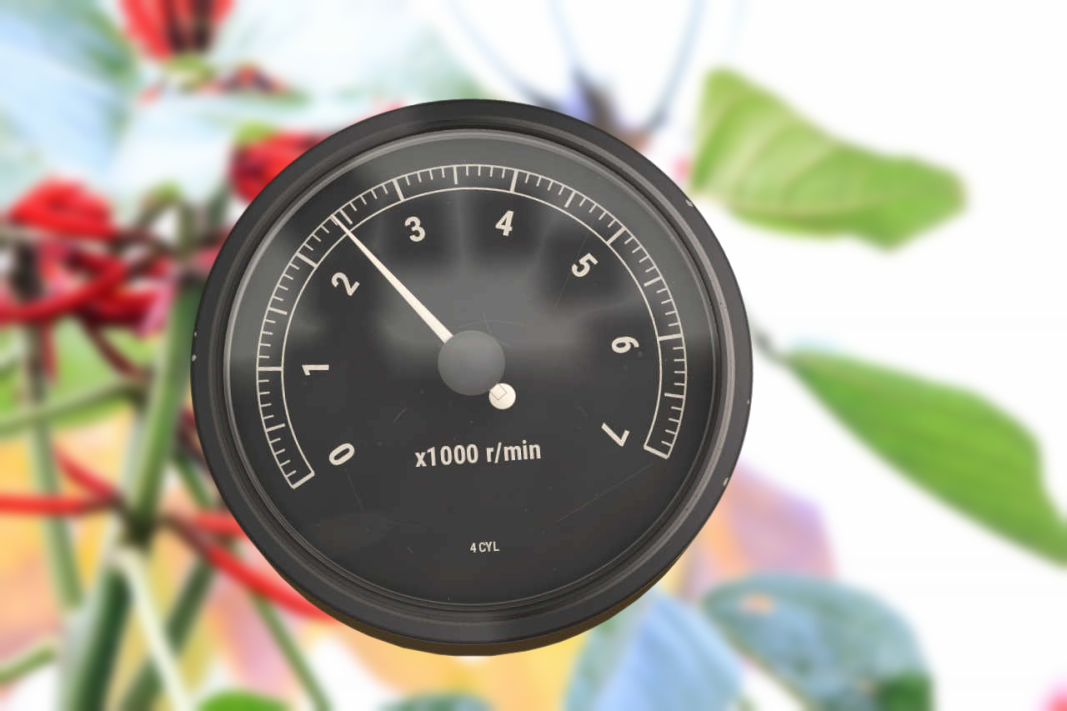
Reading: value=2400 unit=rpm
